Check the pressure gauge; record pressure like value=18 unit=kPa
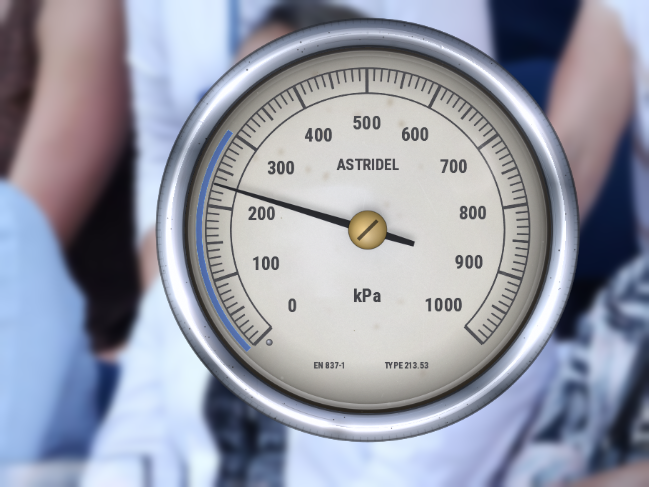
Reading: value=230 unit=kPa
